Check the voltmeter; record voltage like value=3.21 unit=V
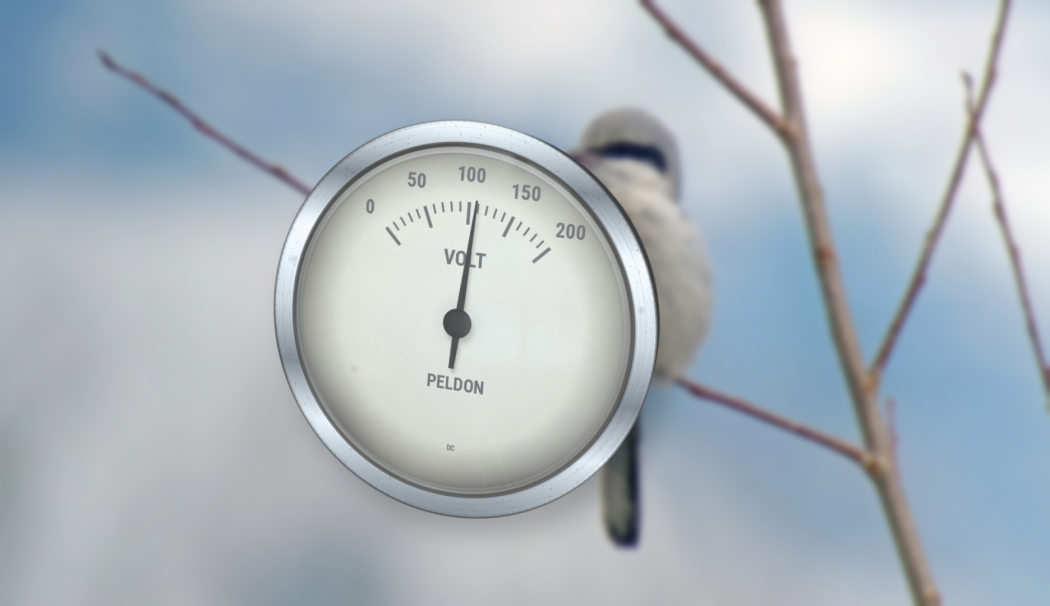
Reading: value=110 unit=V
